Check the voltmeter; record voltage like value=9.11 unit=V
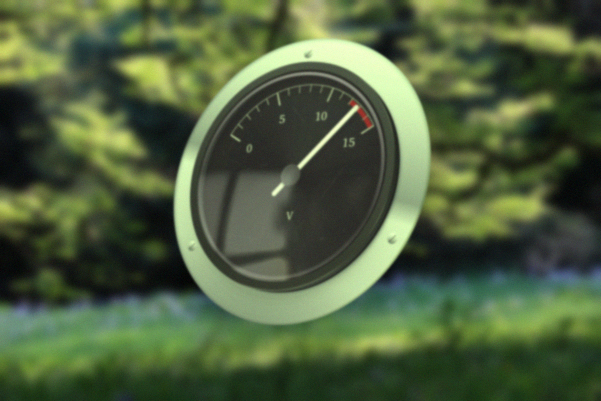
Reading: value=13 unit=V
